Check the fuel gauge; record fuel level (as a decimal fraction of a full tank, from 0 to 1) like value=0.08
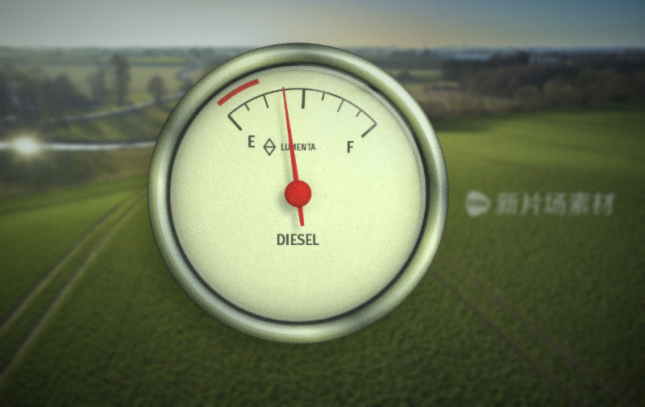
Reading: value=0.375
